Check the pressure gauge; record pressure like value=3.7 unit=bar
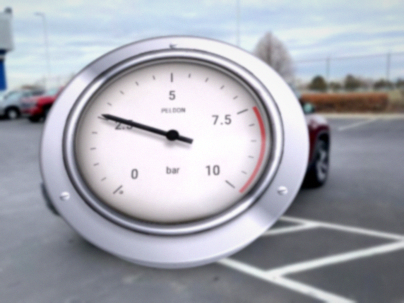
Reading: value=2.5 unit=bar
